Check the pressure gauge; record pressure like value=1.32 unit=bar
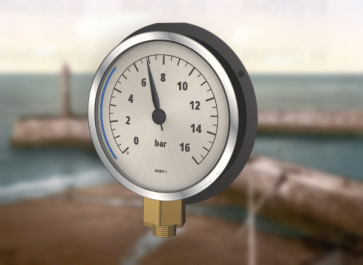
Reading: value=7 unit=bar
